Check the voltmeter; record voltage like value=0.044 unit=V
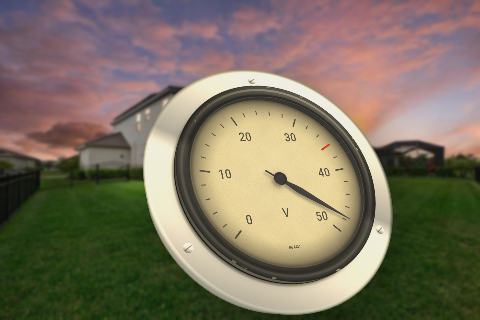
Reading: value=48 unit=V
